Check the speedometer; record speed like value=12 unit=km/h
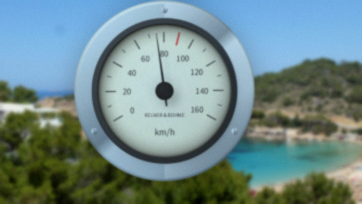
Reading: value=75 unit=km/h
